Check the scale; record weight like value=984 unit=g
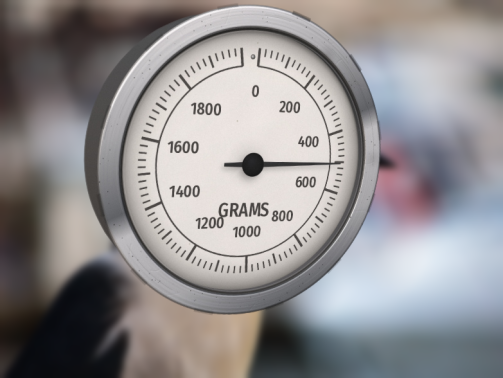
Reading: value=500 unit=g
